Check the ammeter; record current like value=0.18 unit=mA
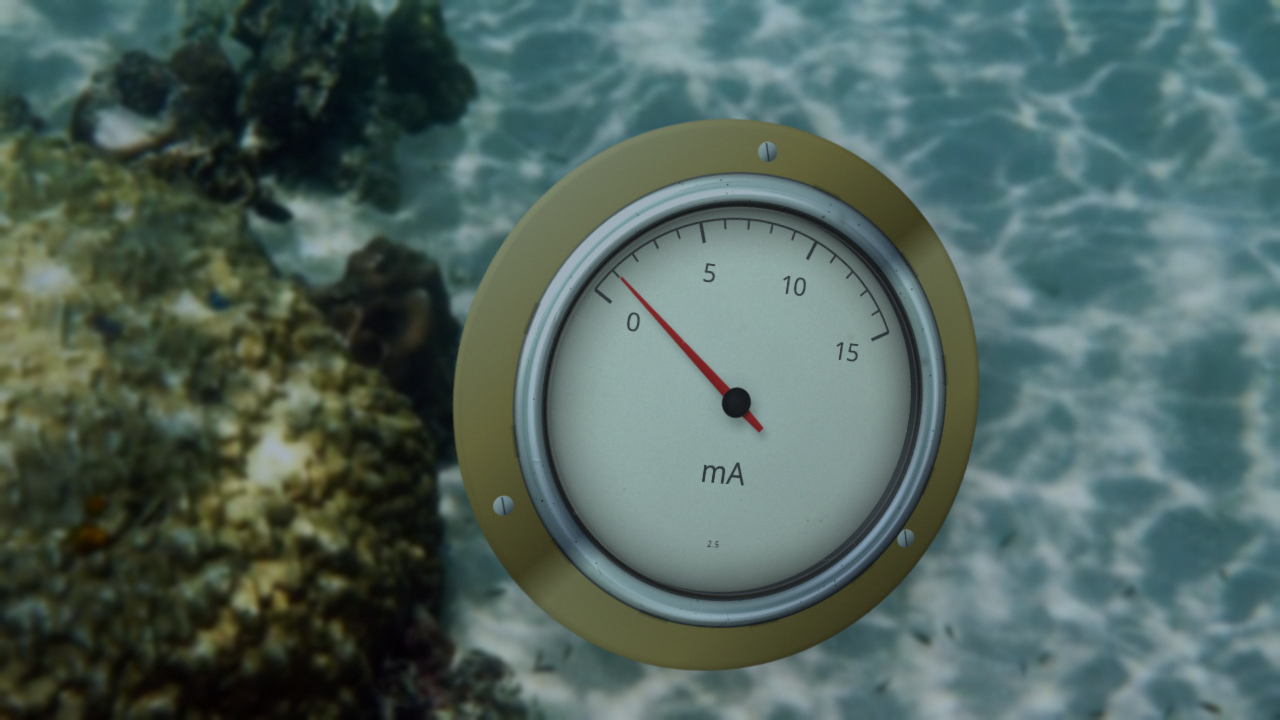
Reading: value=1 unit=mA
